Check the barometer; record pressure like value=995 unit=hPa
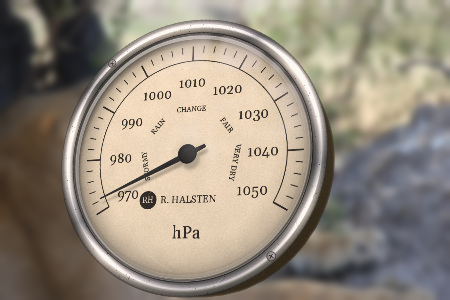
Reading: value=972 unit=hPa
